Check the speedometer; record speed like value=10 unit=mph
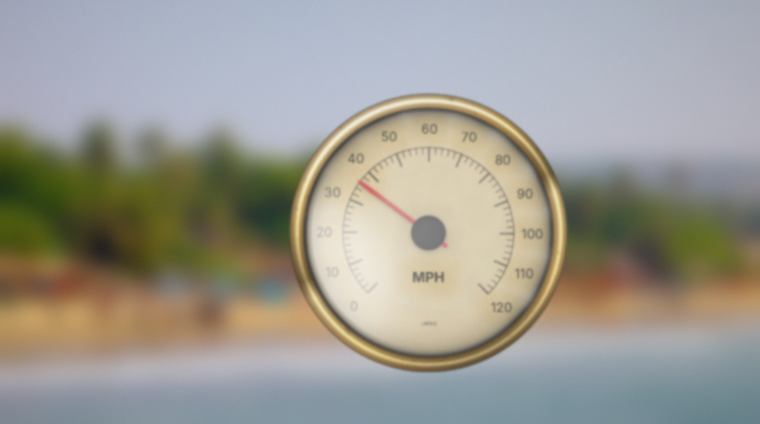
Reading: value=36 unit=mph
